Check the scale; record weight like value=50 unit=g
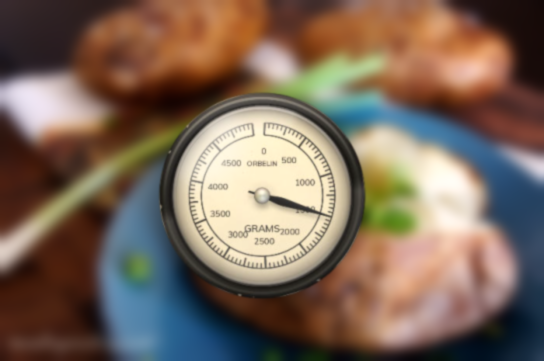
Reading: value=1500 unit=g
